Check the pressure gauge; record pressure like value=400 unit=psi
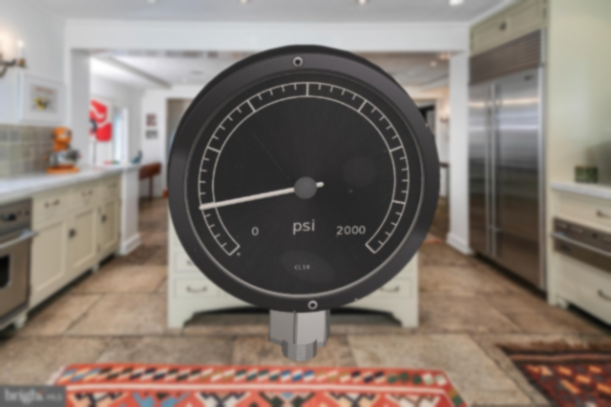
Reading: value=250 unit=psi
